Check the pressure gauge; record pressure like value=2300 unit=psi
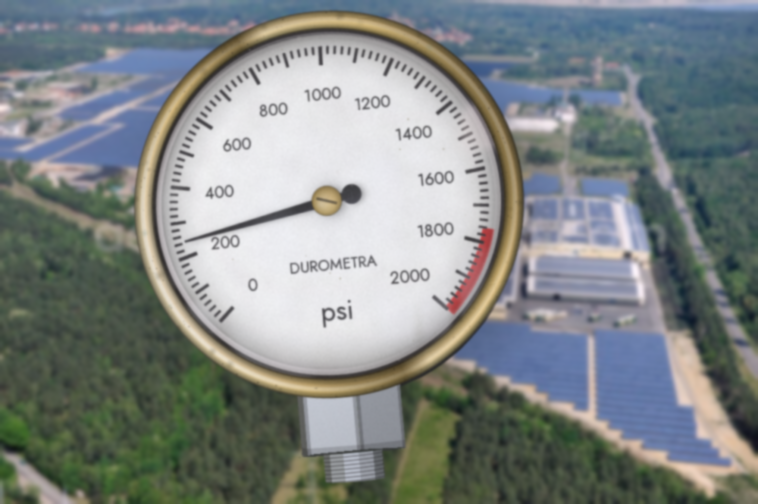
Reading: value=240 unit=psi
